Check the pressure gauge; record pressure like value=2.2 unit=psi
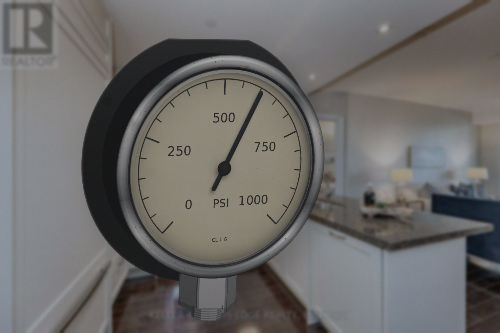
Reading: value=600 unit=psi
